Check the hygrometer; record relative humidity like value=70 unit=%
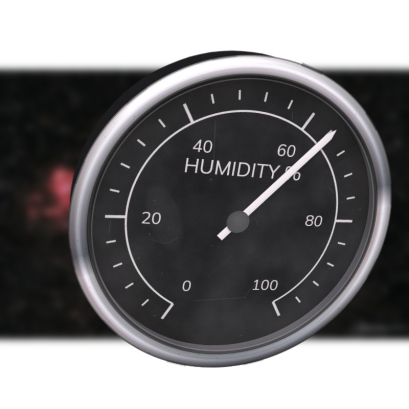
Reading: value=64 unit=%
